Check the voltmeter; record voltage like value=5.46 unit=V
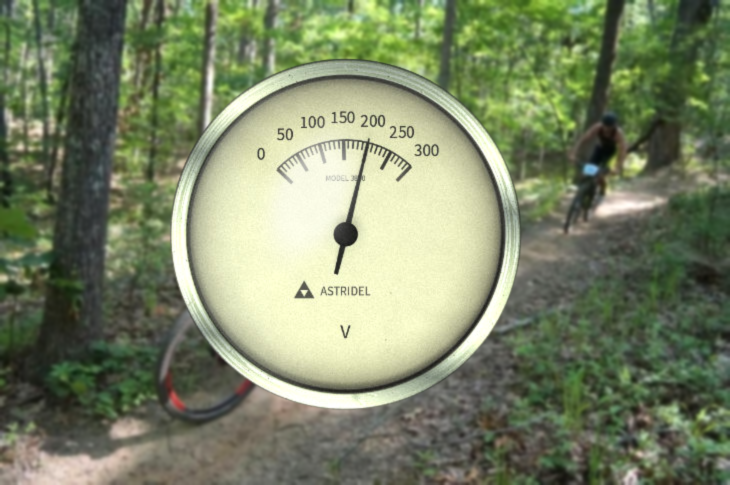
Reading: value=200 unit=V
